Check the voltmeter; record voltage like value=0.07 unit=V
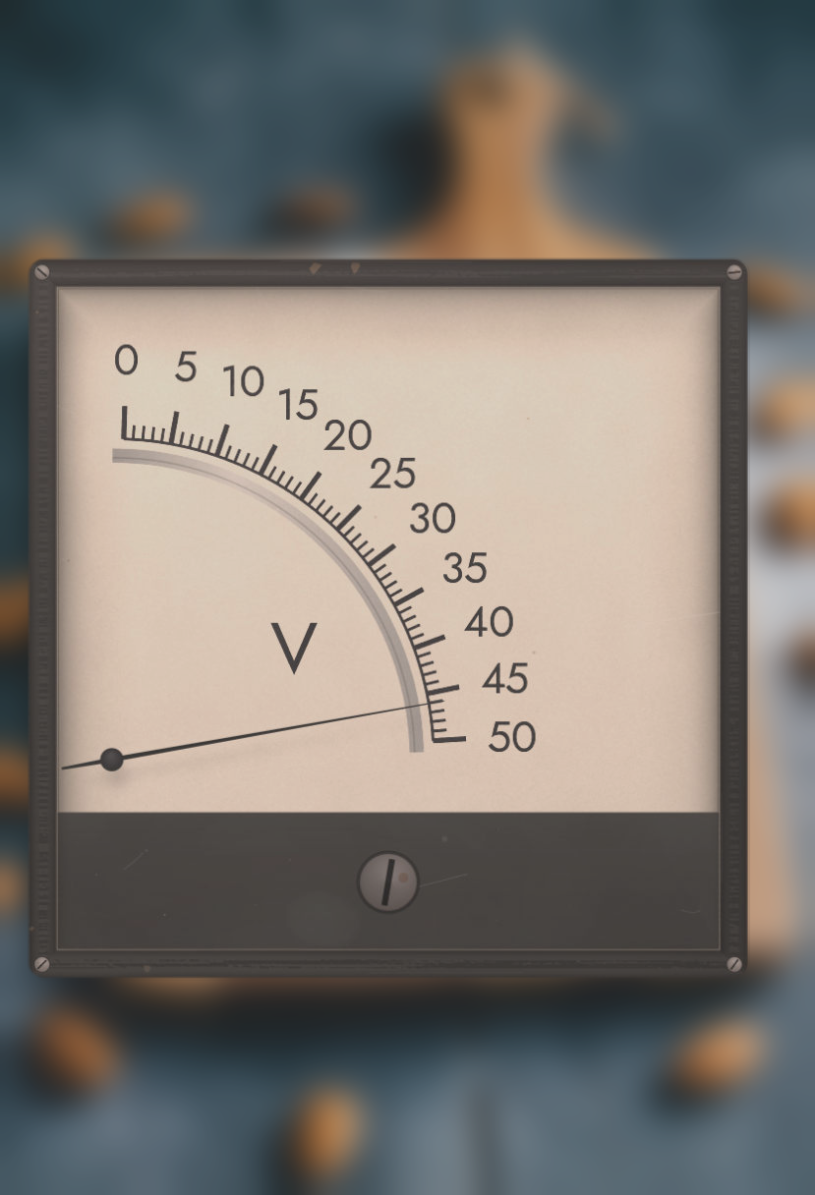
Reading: value=46 unit=V
